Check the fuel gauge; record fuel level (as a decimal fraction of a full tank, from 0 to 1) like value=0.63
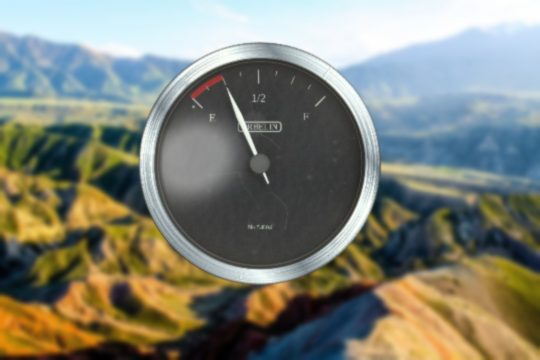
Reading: value=0.25
